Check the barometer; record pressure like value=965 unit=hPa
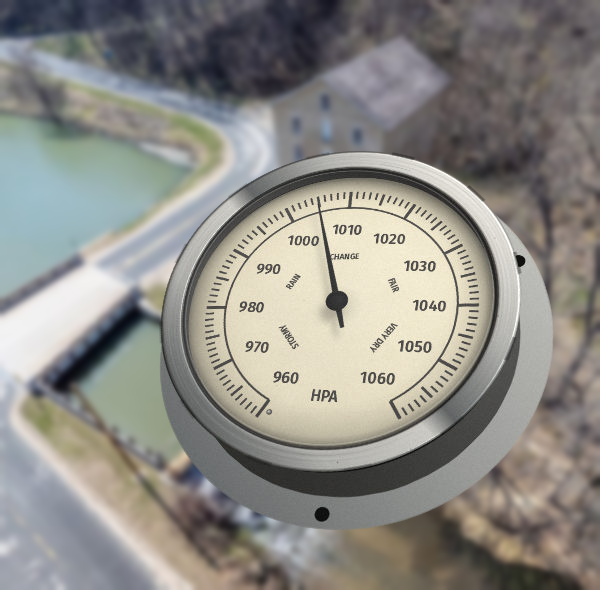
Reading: value=1005 unit=hPa
